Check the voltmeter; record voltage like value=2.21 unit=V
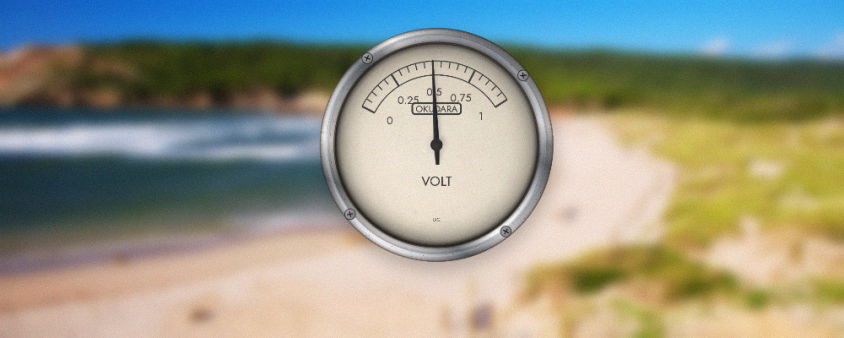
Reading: value=0.5 unit=V
